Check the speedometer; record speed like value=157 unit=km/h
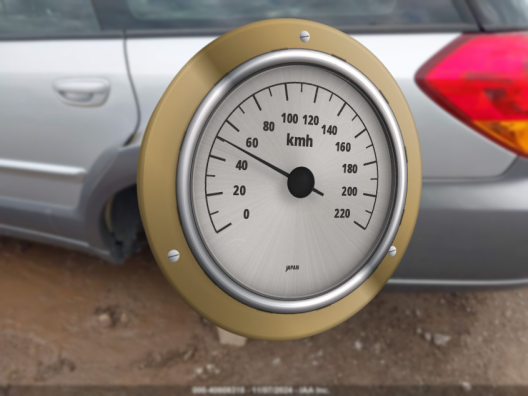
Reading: value=50 unit=km/h
